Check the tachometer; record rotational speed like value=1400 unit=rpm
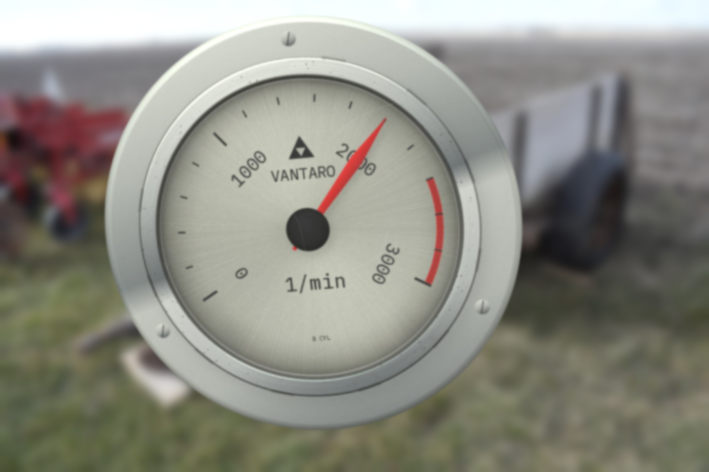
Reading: value=2000 unit=rpm
